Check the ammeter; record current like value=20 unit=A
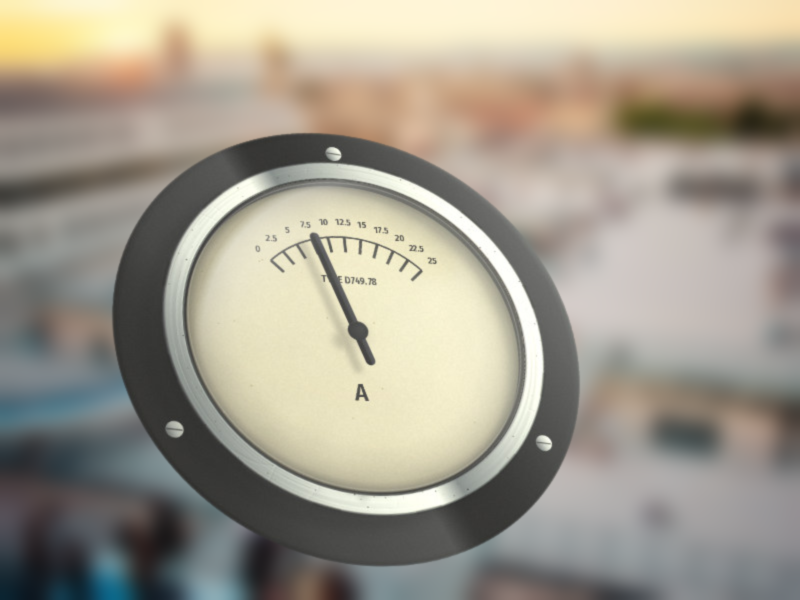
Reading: value=7.5 unit=A
